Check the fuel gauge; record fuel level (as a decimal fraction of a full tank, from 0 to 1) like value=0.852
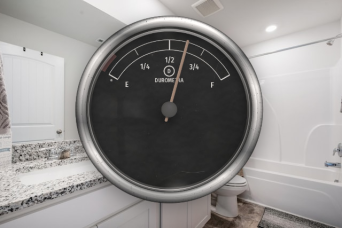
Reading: value=0.625
